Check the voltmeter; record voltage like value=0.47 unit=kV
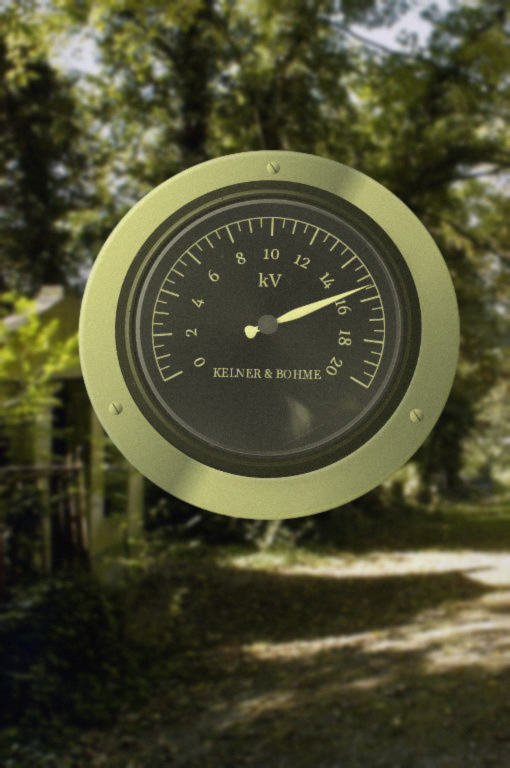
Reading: value=15.5 unit=kV
